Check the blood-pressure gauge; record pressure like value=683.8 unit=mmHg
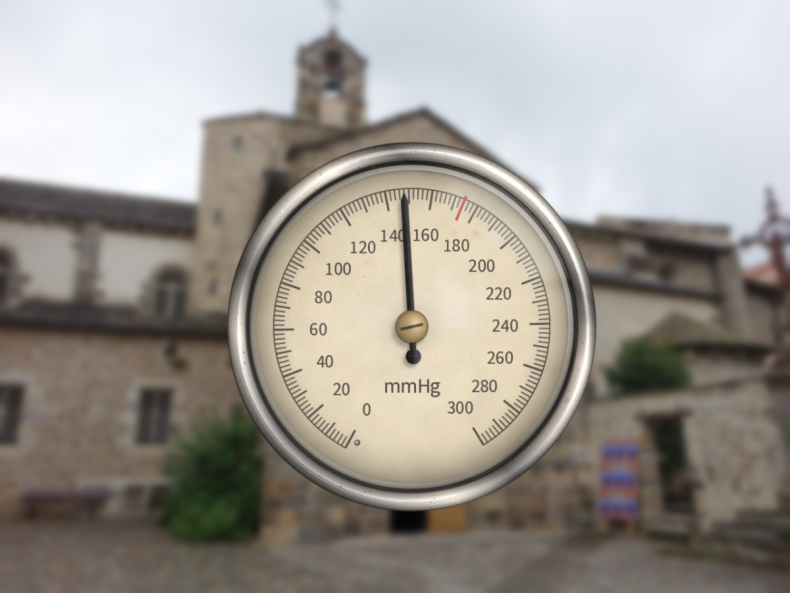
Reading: value=148 unit=mmHg
